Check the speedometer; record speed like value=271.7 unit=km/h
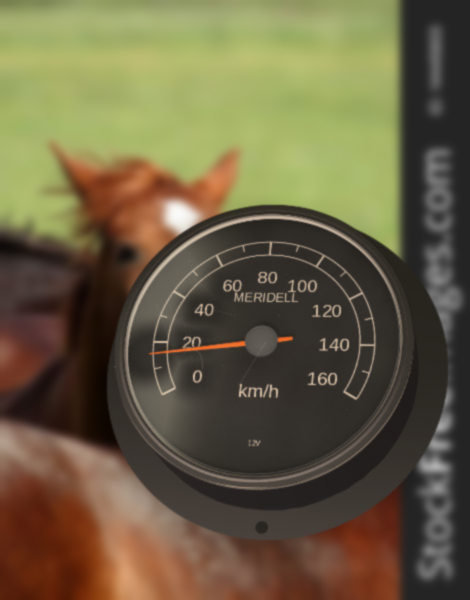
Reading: value=15 unit=km/h
